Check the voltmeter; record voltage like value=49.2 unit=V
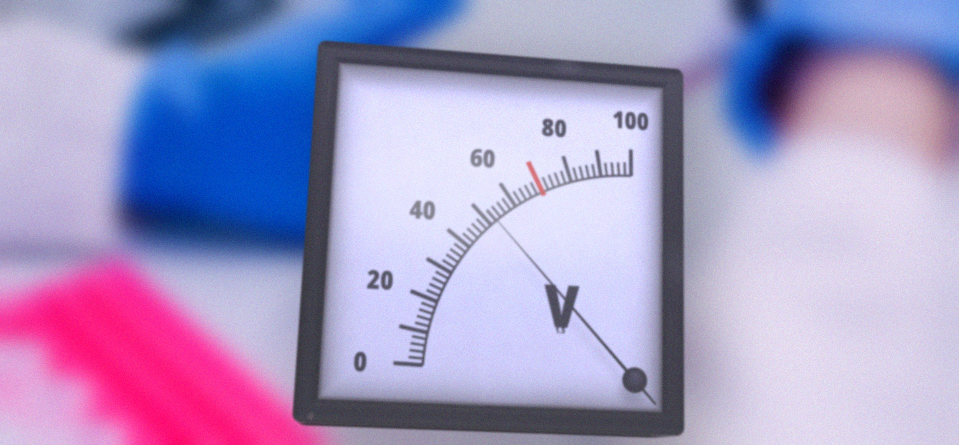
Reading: value=52 unit=V
